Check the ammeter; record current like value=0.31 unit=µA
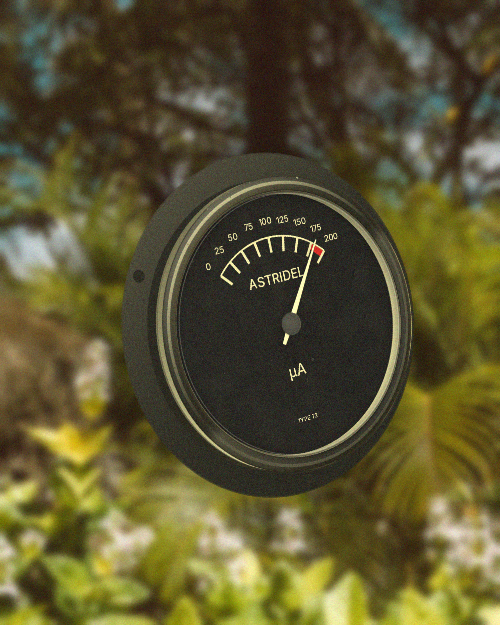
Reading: value=175 unit=µA
